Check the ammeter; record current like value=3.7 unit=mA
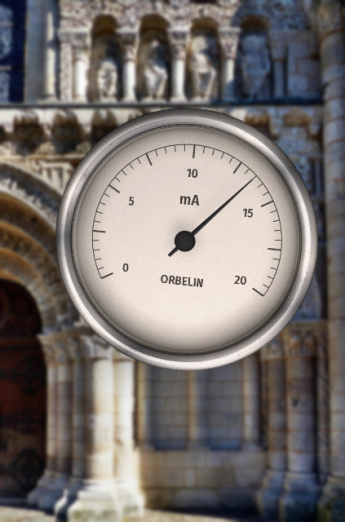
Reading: value=13.5 unit=mA
